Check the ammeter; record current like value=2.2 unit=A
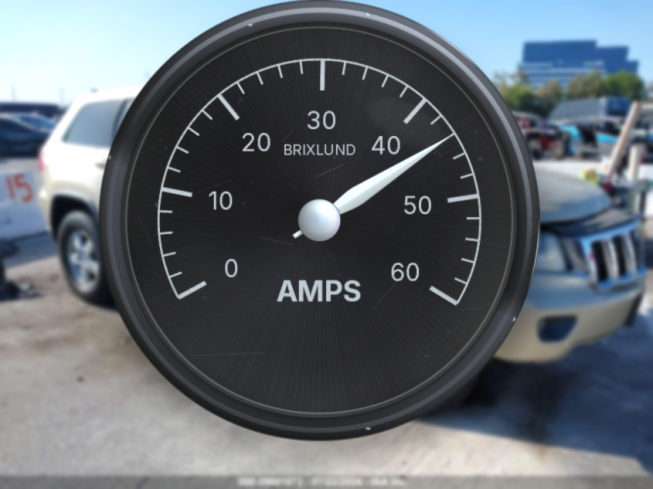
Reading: value=44 unit=A
